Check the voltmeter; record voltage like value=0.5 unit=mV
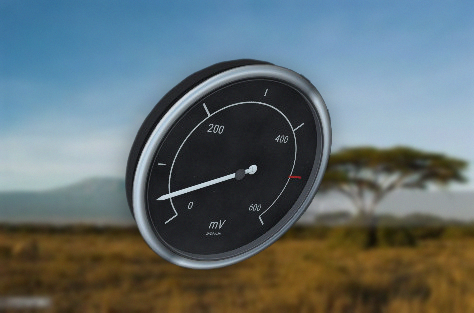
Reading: value=50 unit=mV
